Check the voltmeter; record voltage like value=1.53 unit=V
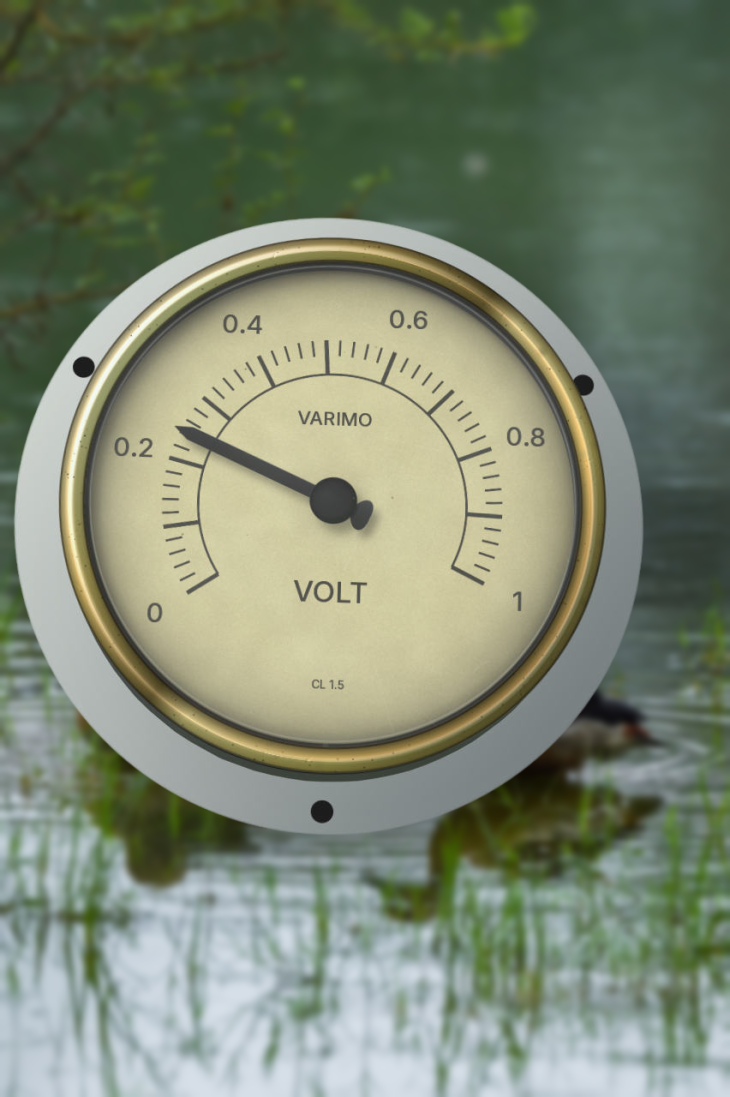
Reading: value=0.24 unit=V
